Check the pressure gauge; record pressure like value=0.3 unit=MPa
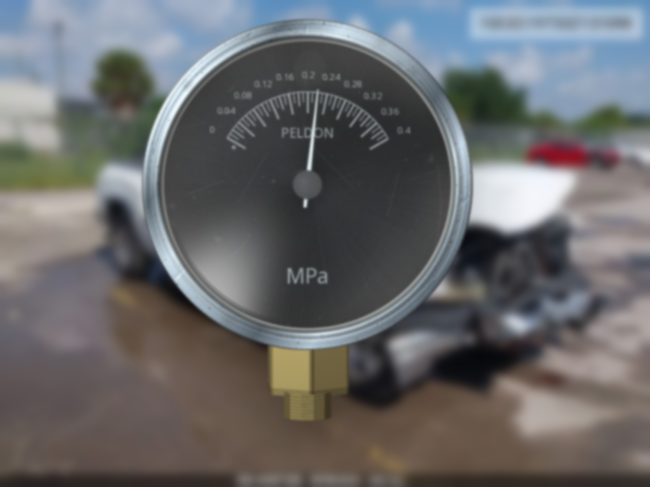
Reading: value=0.22 unit=MPa
